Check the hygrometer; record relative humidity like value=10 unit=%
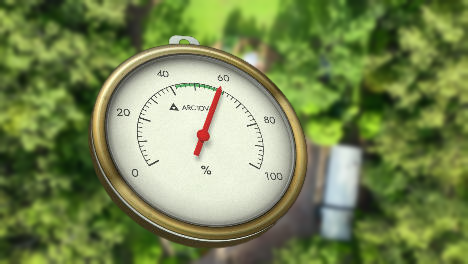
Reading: value=60 unit=%
